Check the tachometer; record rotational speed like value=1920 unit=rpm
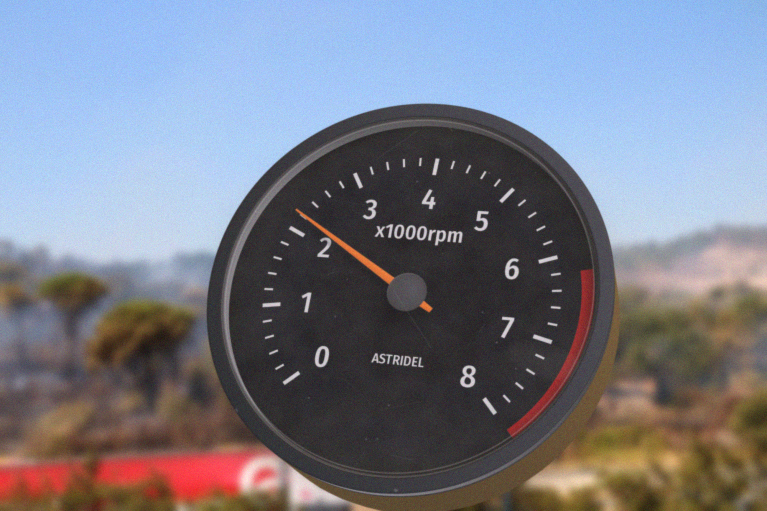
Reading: value=2200 unit=rpm
